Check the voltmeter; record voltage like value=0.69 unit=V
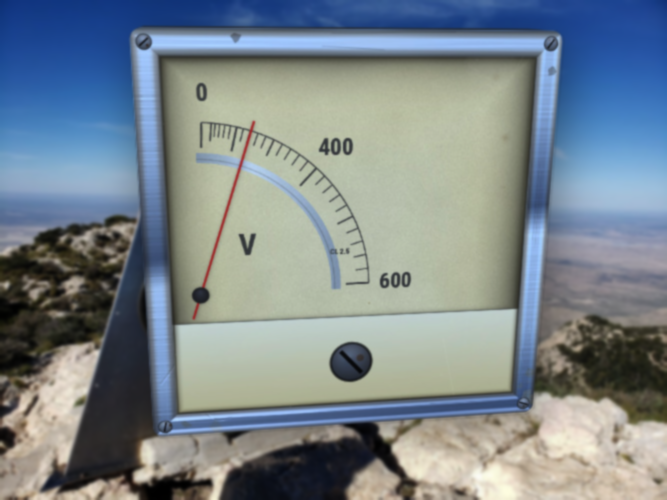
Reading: value=240 unit=V
